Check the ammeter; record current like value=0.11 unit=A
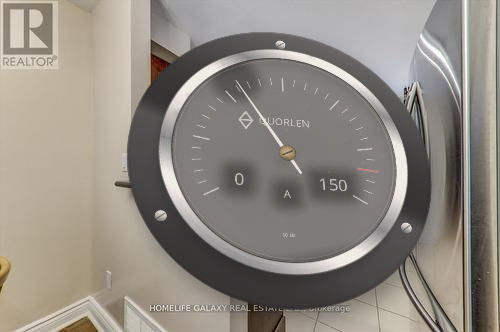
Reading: value=55 unit=A
